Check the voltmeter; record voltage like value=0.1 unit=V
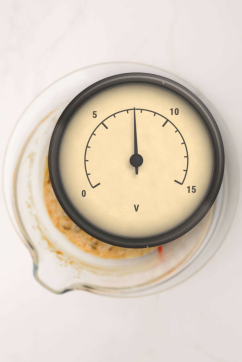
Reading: value=7.5 unit=V
